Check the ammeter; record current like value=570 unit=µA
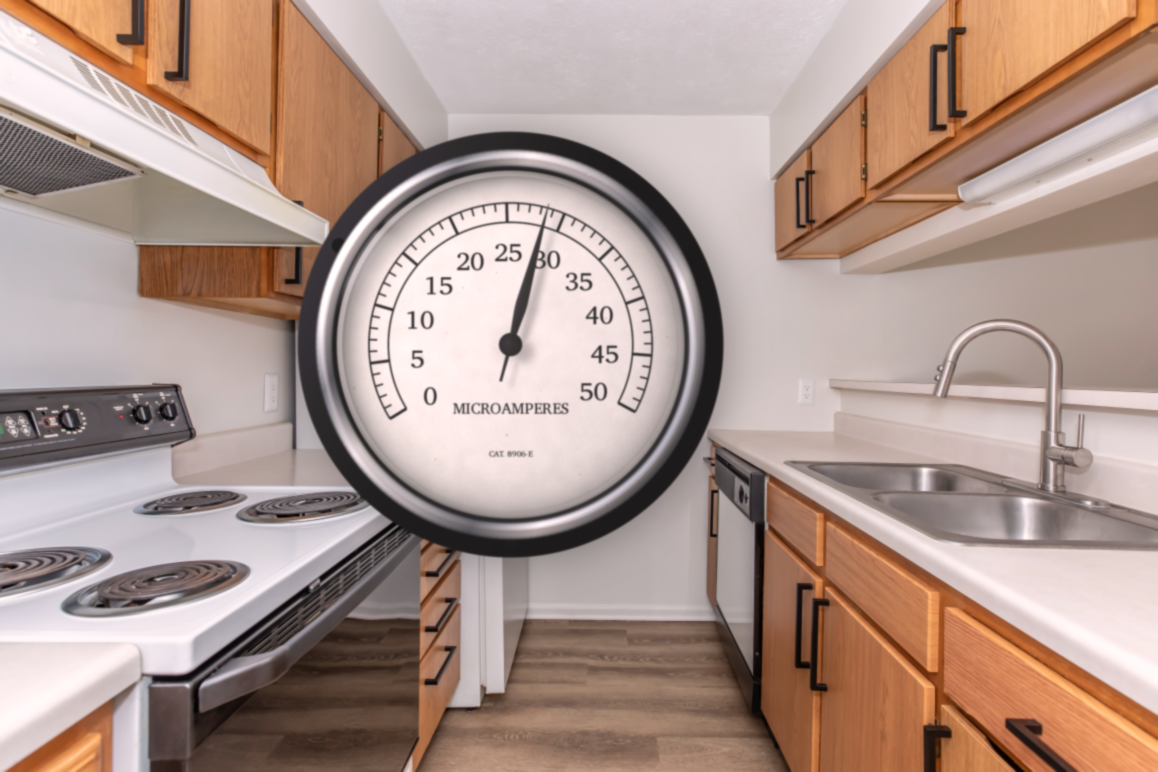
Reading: value=28.5 unit=µA
